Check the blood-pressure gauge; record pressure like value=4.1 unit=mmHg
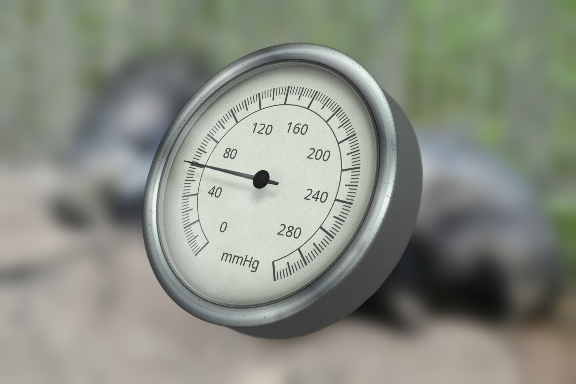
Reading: value=60 unit=mmHg
